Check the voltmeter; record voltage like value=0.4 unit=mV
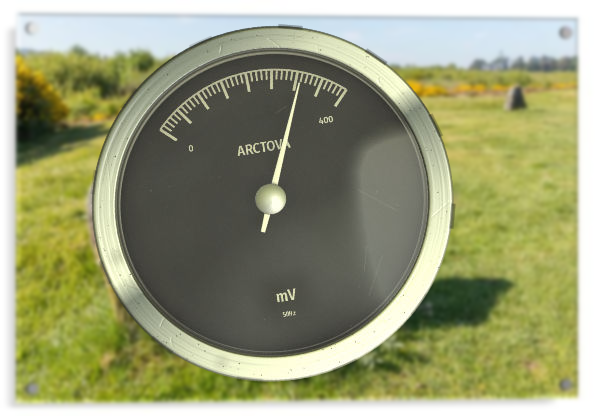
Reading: value=310 unit=mV
